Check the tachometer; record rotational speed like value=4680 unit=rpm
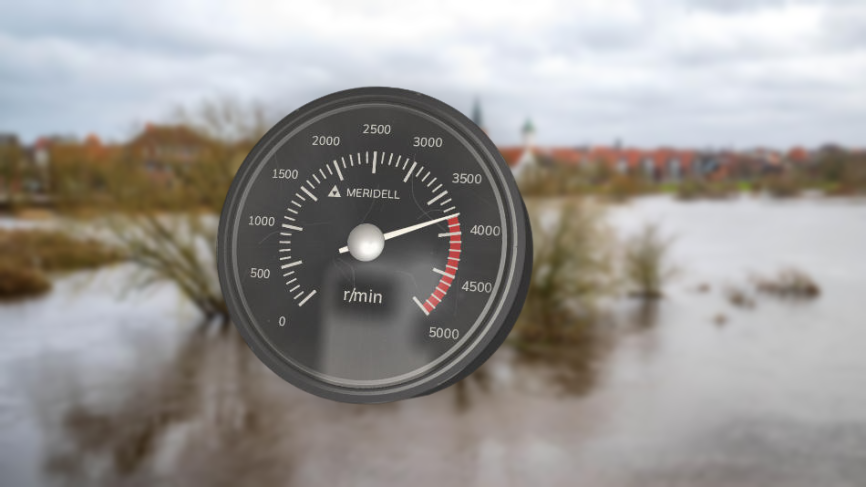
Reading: value=3800 unit=rpm
